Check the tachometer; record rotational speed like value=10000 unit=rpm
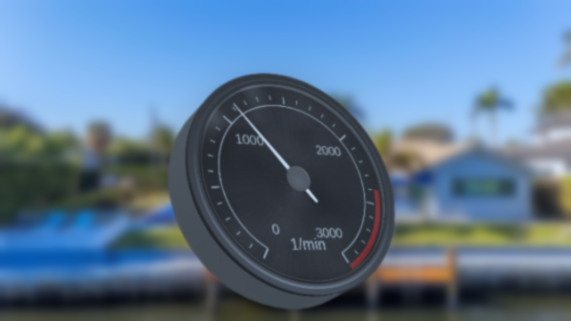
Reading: value=1100 unit=rpm
